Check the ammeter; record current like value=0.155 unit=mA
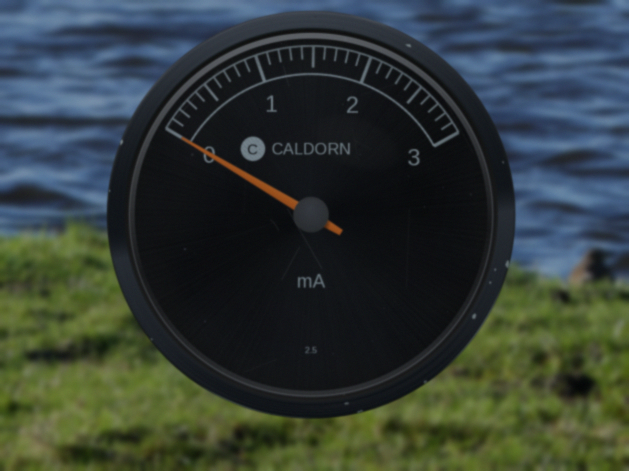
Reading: value=0 unit=mA
